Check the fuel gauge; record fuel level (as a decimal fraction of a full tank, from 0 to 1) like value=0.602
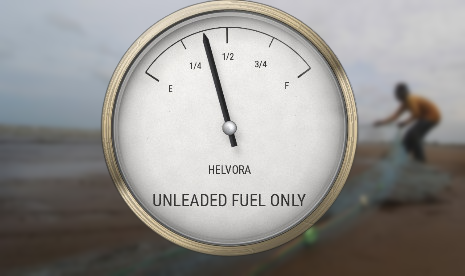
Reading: value=0.375
